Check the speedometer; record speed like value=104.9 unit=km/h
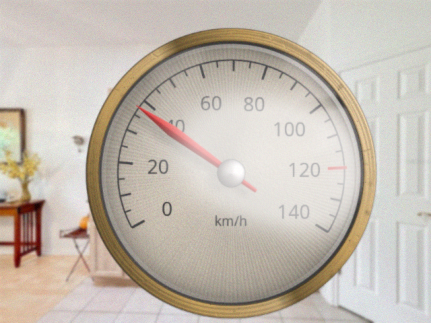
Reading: value=37.5 unit=km/h
